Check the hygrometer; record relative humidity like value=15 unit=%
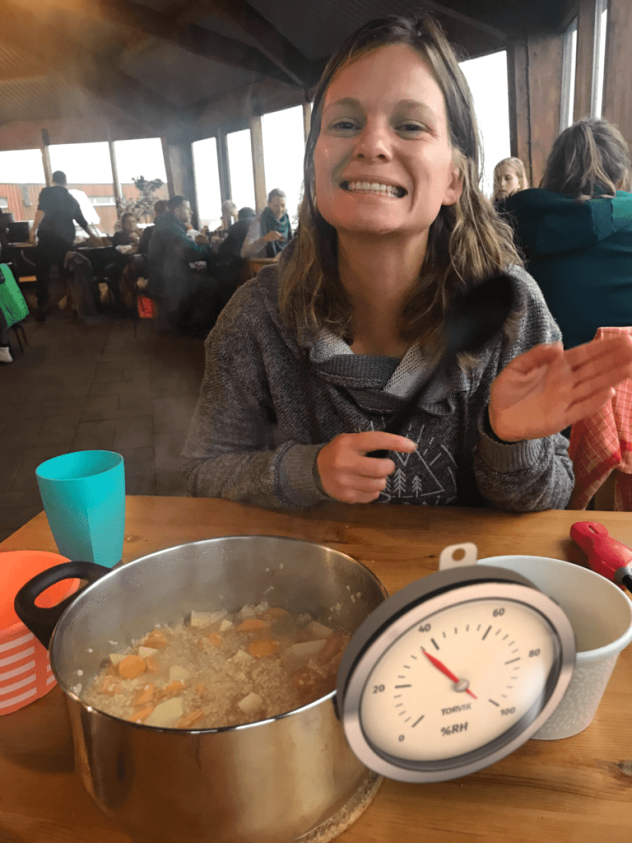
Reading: value=36 unit=%
